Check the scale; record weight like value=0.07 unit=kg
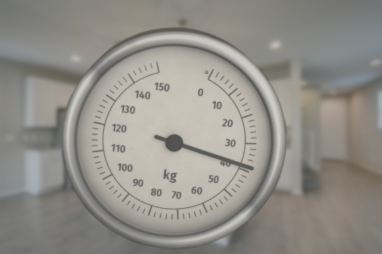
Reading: value=38 unit=kg
